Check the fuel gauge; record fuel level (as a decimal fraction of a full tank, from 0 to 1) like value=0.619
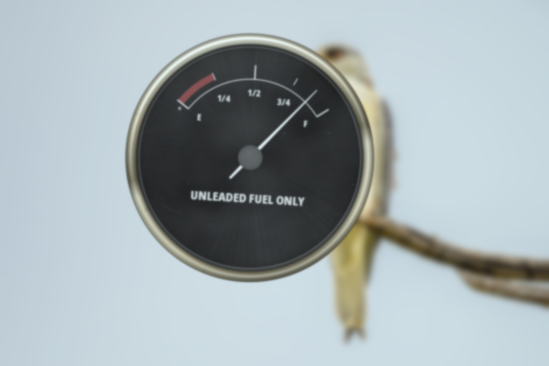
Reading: value=0.875
